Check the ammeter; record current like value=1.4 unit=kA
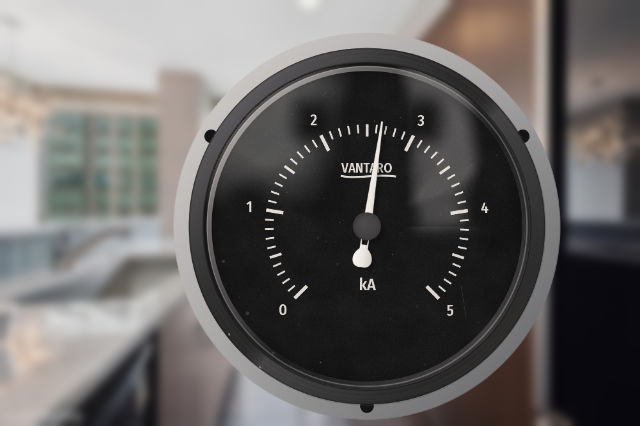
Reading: value=2.65 unit=kA
